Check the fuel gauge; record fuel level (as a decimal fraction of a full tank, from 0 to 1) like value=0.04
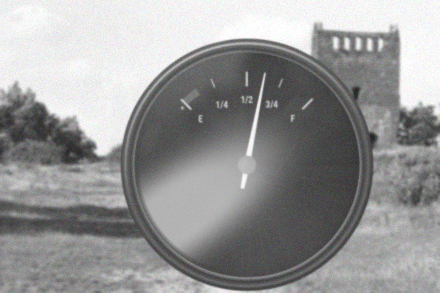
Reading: value=0.625
